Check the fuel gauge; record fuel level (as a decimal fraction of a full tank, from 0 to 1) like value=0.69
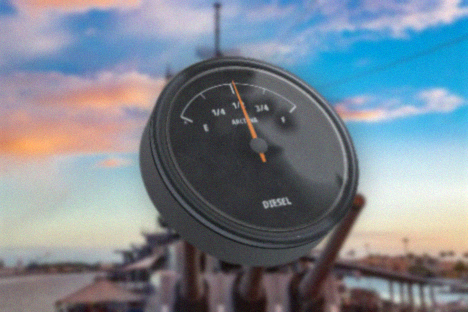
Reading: value=0.5
